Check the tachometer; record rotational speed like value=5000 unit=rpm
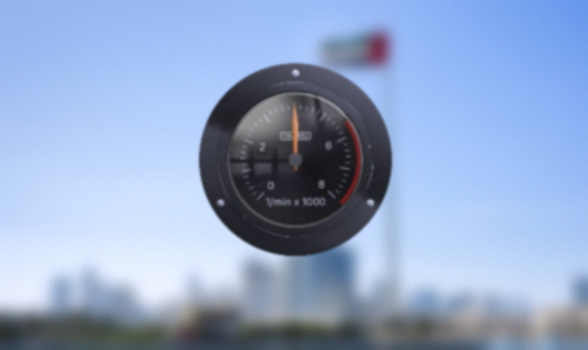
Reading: value=4000 unit=rpm
